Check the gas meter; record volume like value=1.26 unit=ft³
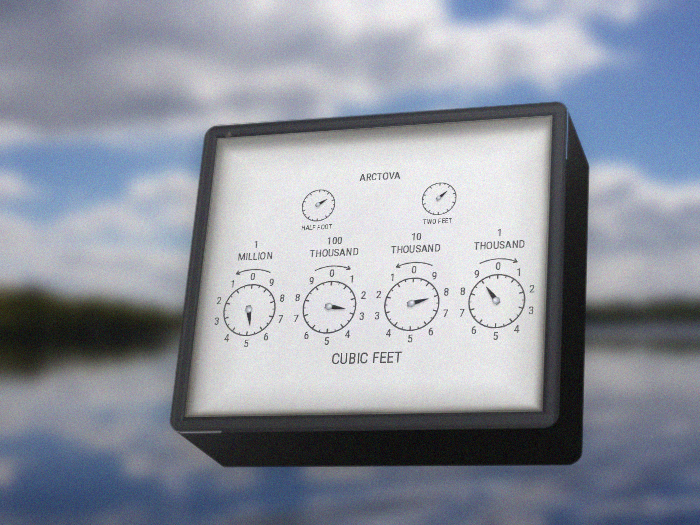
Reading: value=527900 unit=ft³
